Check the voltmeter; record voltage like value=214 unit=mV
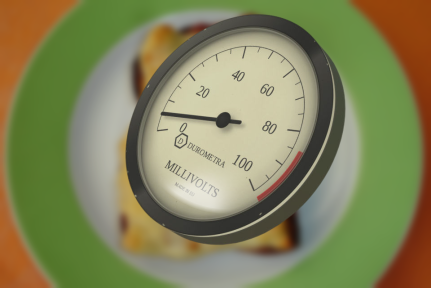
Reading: value=5 unit=mV
